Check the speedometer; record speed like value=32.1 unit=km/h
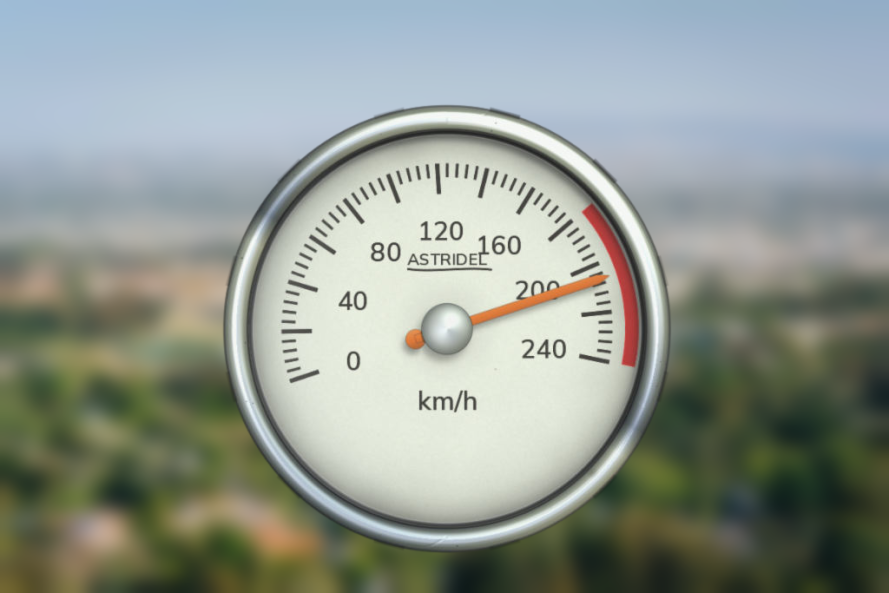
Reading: value=206 unit=km/h
